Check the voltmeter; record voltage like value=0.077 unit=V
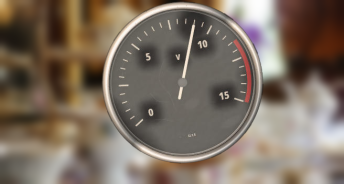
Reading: value=9 unit=V
